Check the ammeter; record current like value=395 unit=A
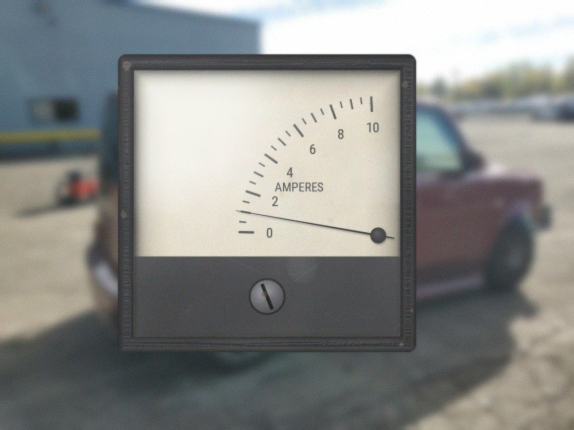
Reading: value=1 unit=A
